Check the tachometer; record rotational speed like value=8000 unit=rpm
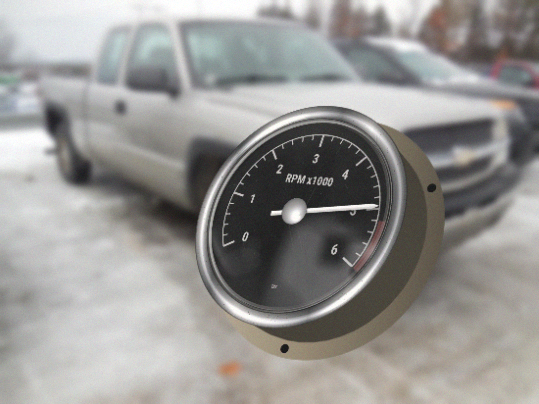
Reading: value=5000 unit=rpm
